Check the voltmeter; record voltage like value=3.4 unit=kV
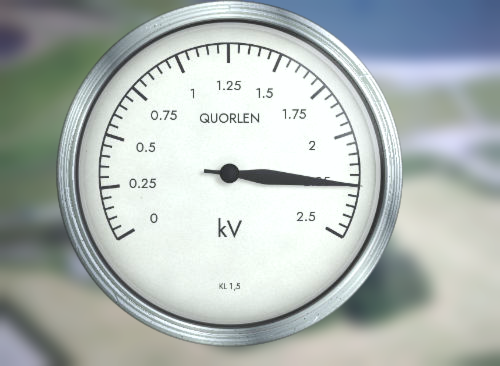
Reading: value=2.25 unit=kV
